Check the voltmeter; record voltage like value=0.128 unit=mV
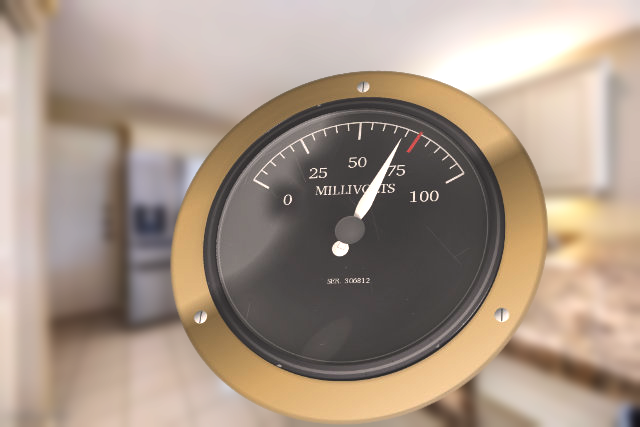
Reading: value=70 unit=mV
